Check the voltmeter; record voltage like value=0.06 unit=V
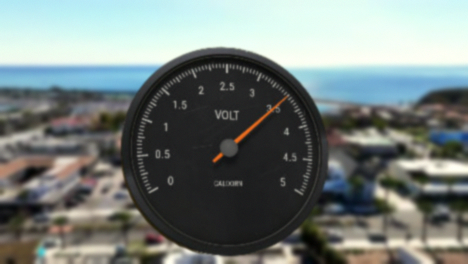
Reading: value=3.5 unit=V
